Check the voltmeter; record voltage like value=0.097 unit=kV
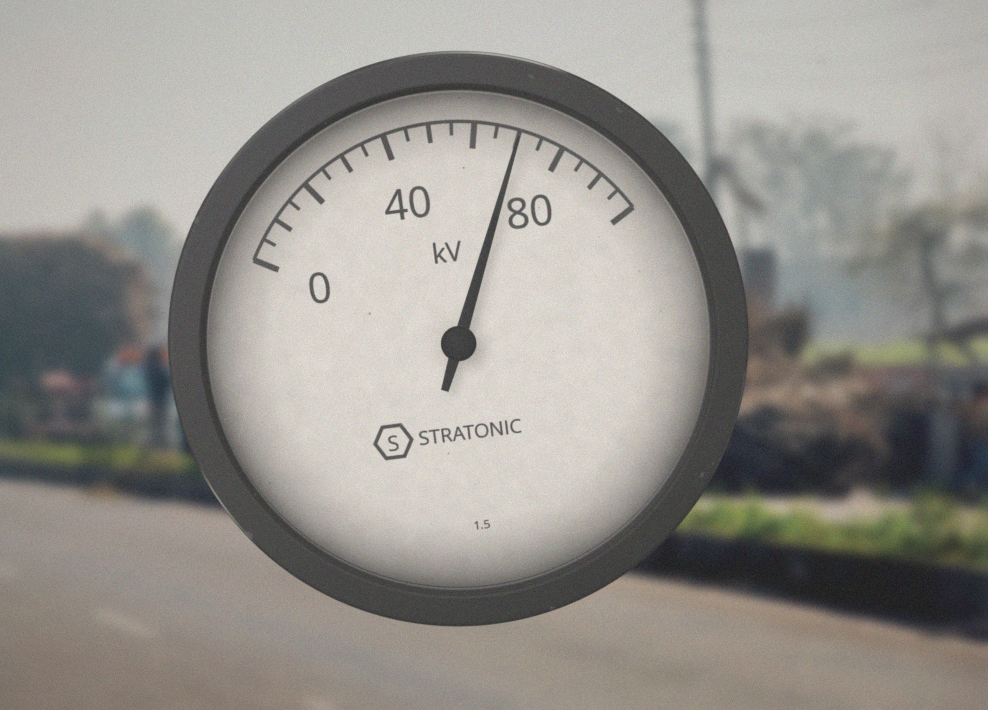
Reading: value=70 unit=kV
